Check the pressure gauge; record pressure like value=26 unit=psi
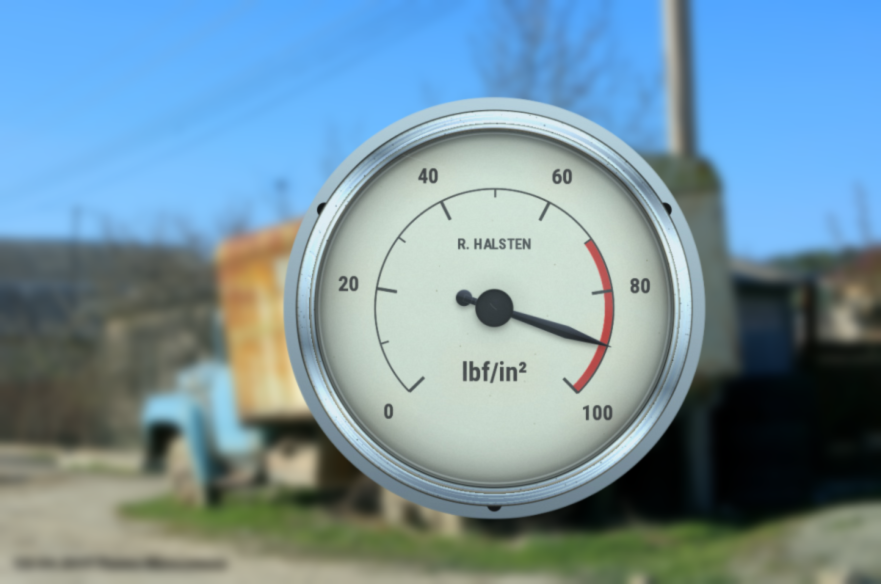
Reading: value=90 unit=psi
